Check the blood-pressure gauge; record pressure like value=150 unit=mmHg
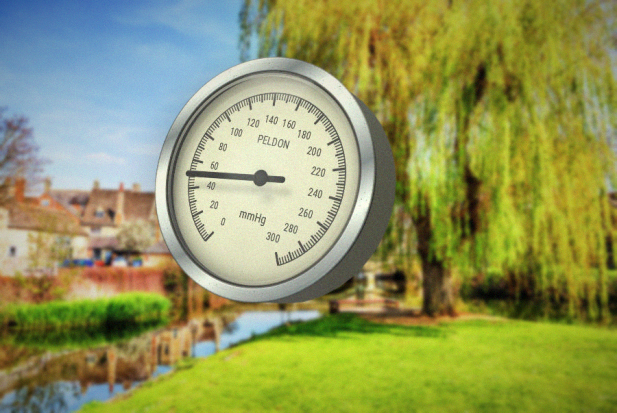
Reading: value=50 unit=mmHg
